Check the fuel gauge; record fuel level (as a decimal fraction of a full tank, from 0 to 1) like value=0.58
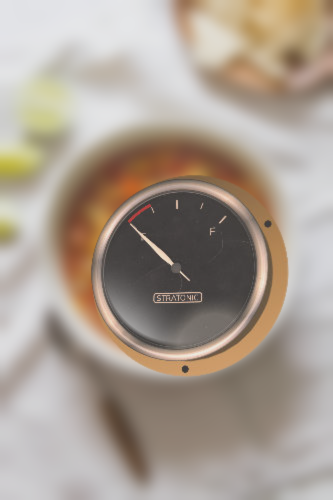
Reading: value=0
